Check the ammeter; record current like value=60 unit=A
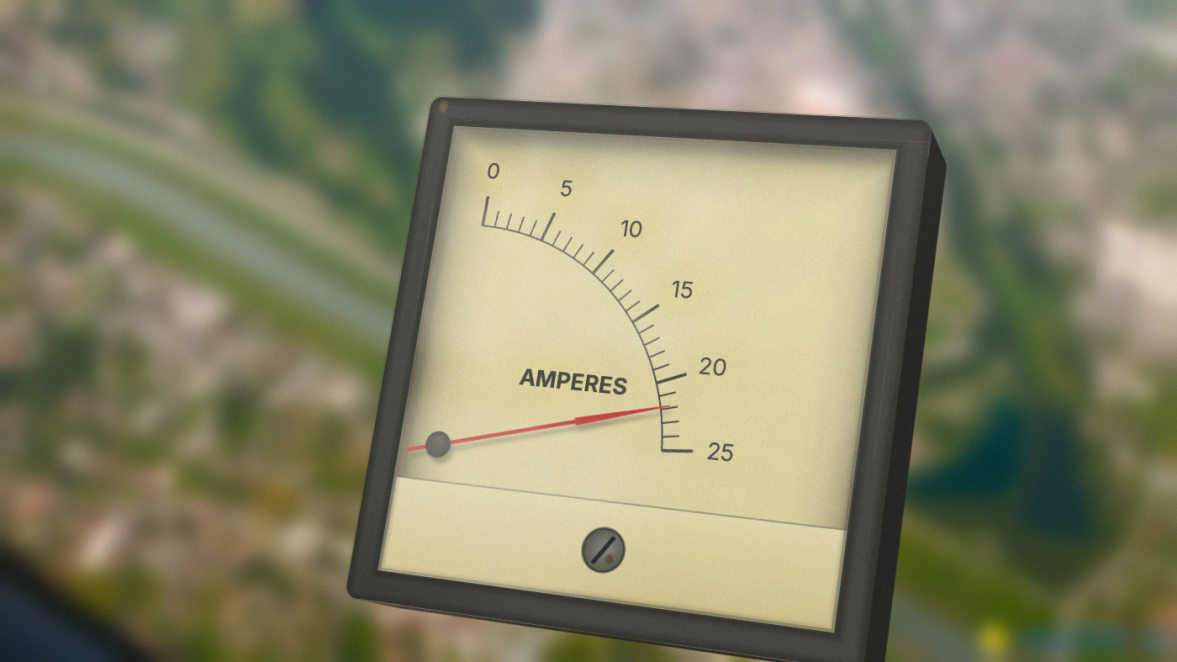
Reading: value=22 unit=A
